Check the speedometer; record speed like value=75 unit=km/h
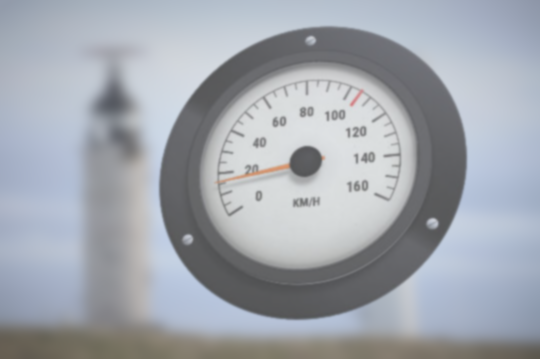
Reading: value=15 unit=km/h
